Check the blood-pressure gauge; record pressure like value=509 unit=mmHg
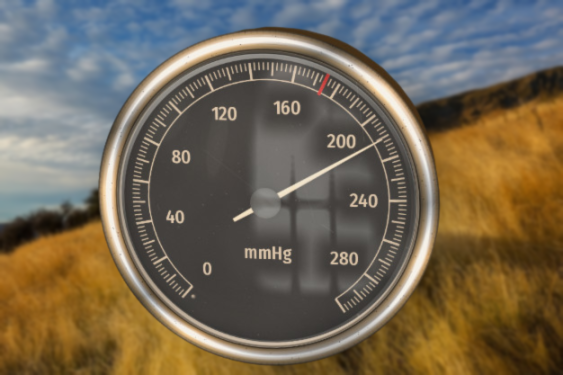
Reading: value=210 unit=mmHg
